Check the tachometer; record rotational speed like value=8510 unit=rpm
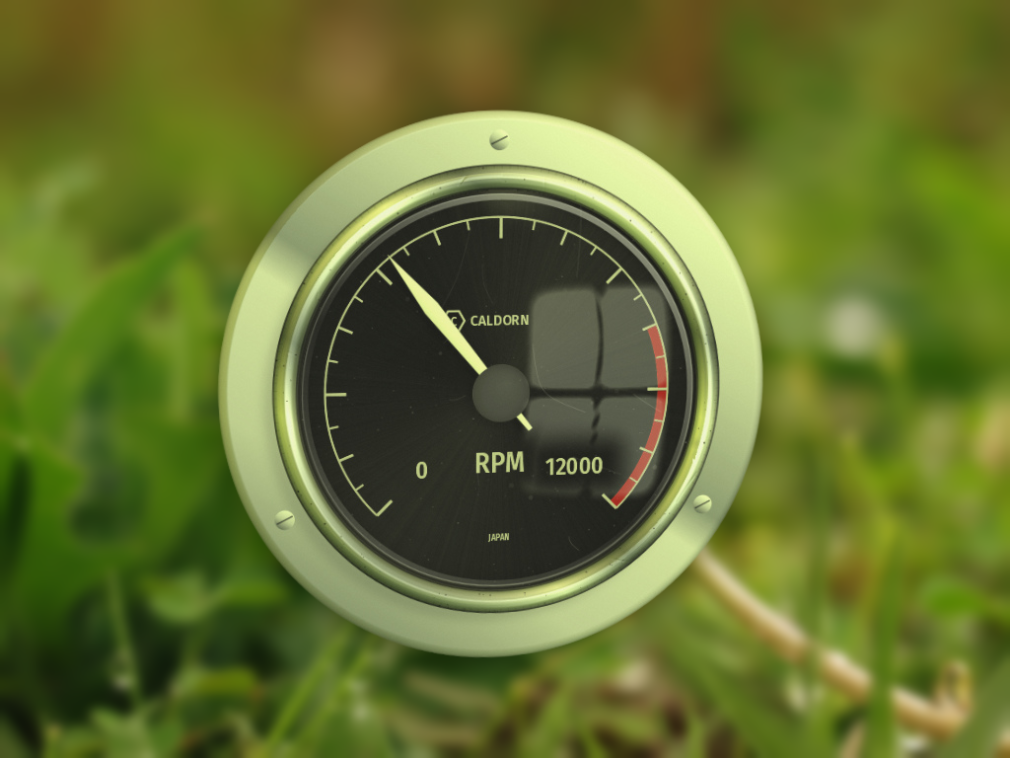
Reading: value=4250 unit=rpm
